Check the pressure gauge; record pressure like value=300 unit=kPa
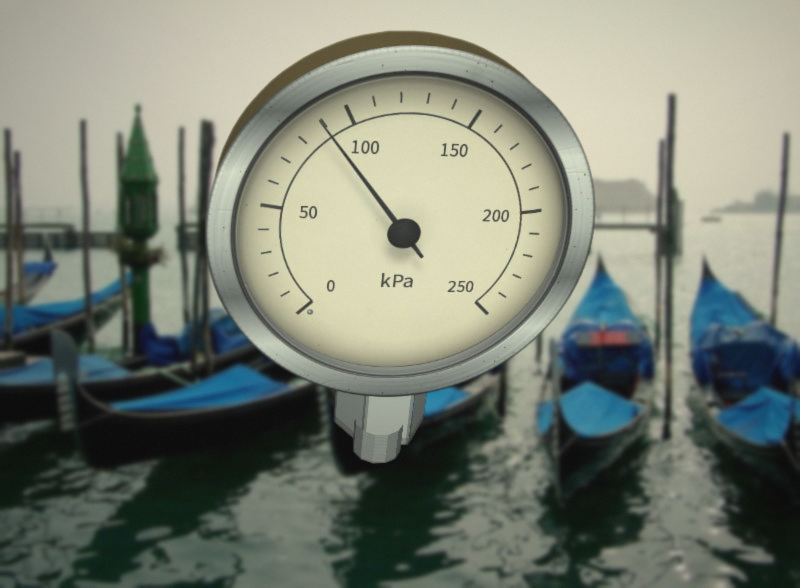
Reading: value=90 unit=kPa
